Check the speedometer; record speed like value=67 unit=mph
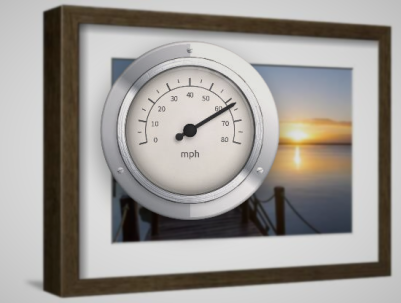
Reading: value=62.5 unit=mph
